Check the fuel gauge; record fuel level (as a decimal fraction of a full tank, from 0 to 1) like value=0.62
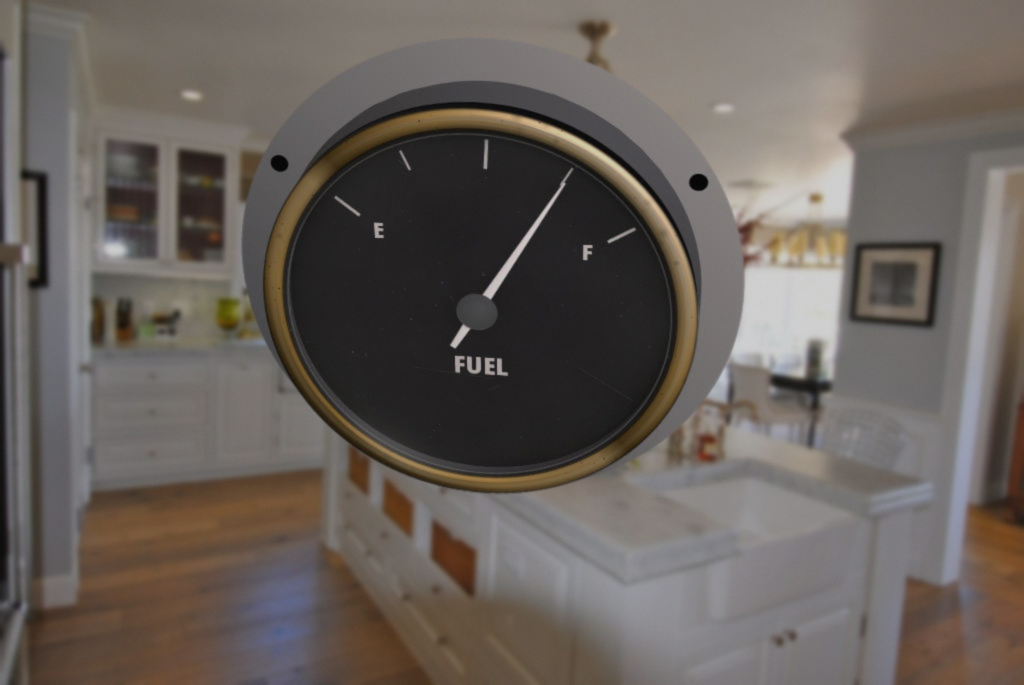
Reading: value=0.75
